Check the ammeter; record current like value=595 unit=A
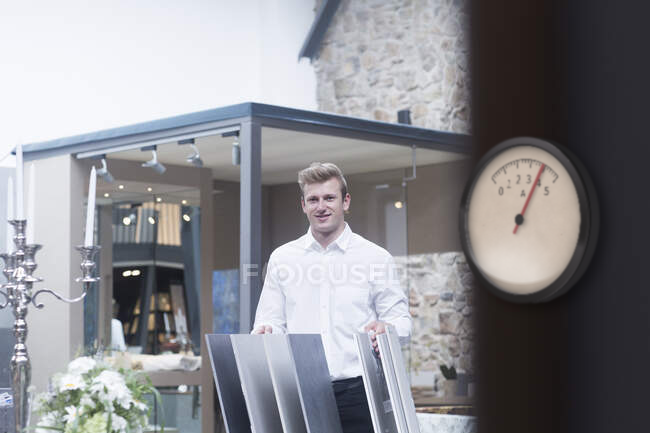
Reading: value=4 unit=A
